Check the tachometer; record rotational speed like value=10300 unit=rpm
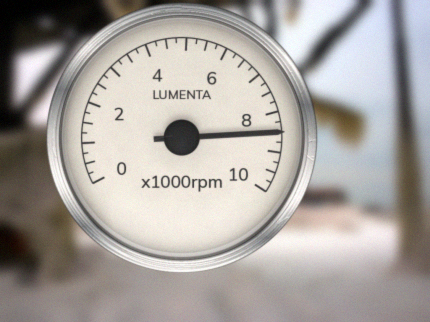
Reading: value=8500 unit=rpm
